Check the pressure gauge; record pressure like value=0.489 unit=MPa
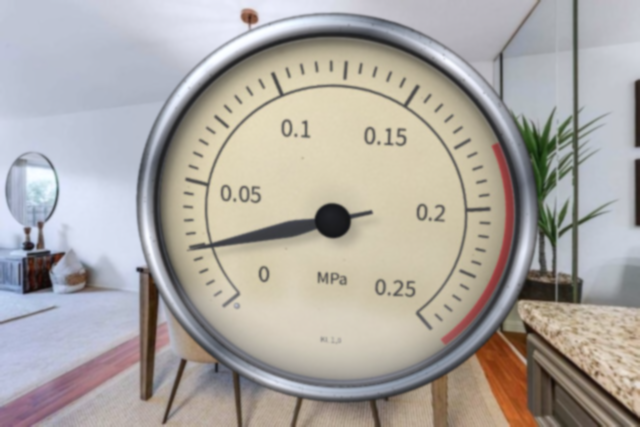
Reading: value=0.025 unit=MPa
